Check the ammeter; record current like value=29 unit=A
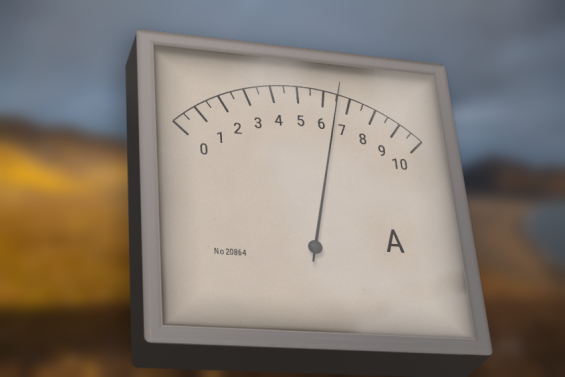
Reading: value=6.5 unit=A
